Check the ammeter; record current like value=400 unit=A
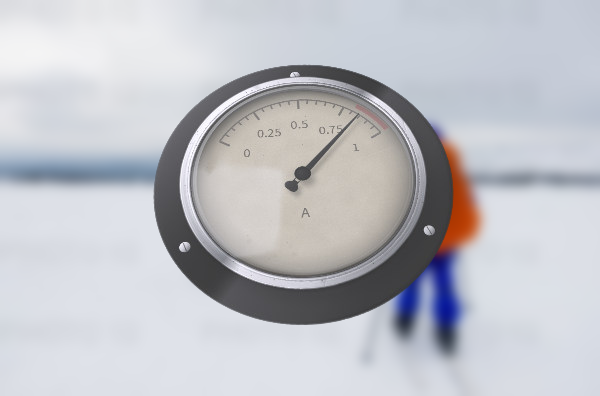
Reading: value=0.85 unit=A
